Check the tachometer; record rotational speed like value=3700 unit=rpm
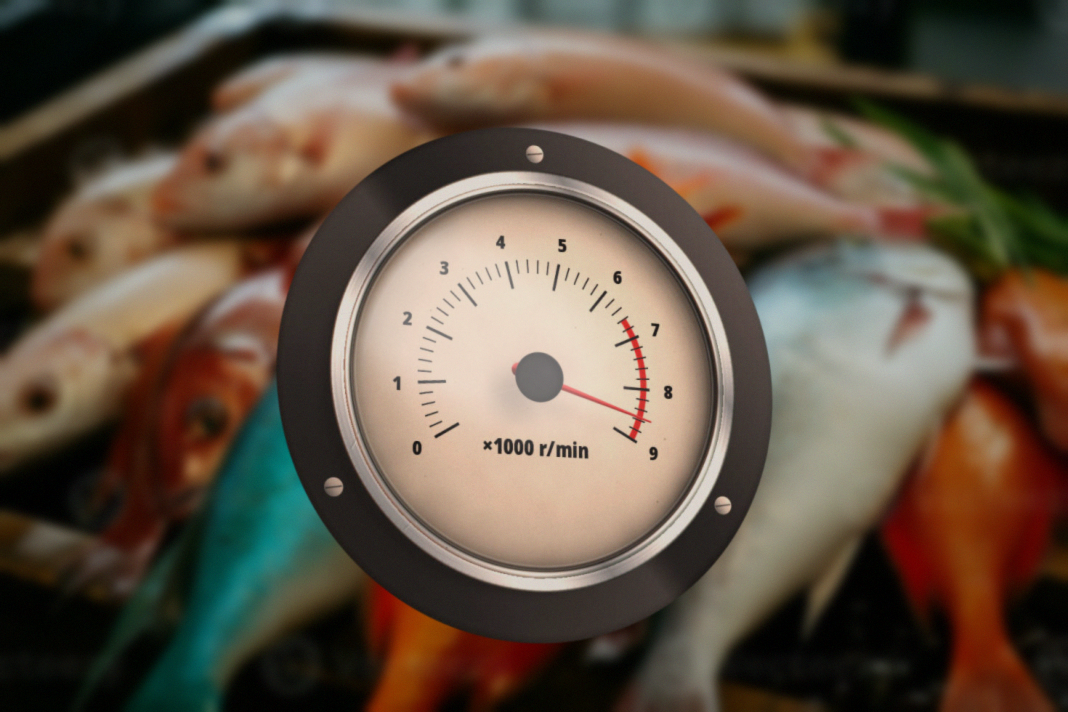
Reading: value=8600 unit=rpm
